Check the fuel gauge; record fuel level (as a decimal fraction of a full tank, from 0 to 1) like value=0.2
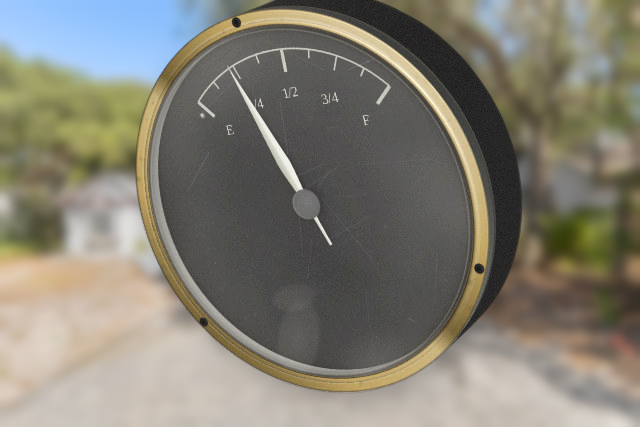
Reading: value=0.25
